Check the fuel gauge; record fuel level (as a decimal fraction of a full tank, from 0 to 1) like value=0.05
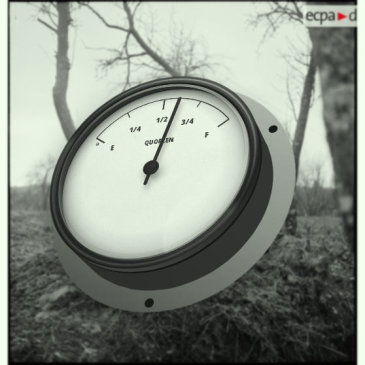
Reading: value=0.625
